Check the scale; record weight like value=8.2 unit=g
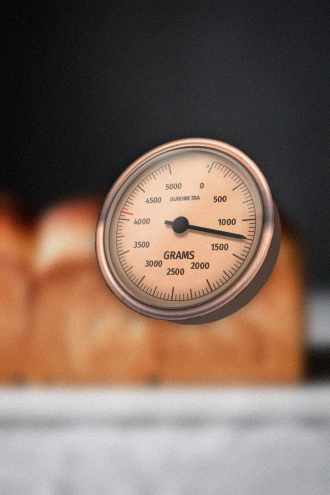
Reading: value=1250 unit=g
